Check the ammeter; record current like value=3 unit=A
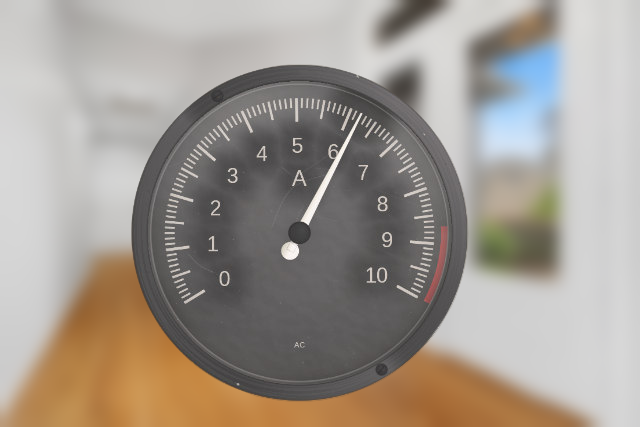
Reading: value=6.2 unit=A
